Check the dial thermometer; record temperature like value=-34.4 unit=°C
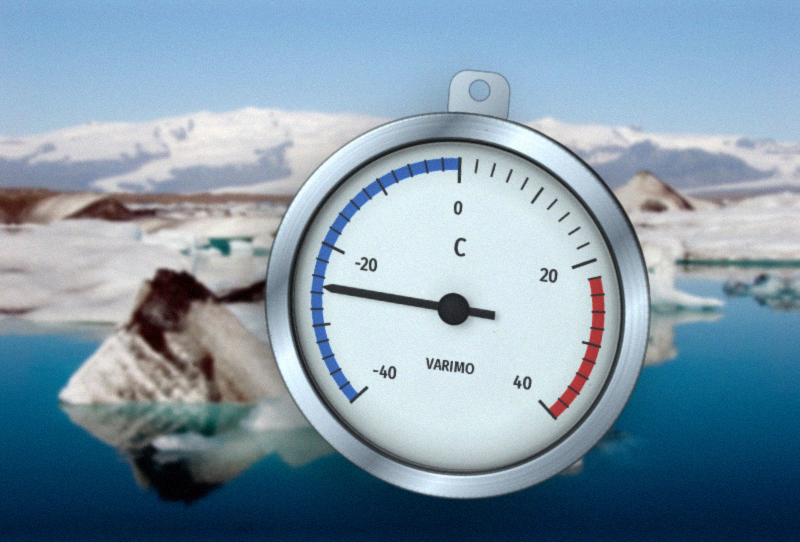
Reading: value=-25 unit=°C
